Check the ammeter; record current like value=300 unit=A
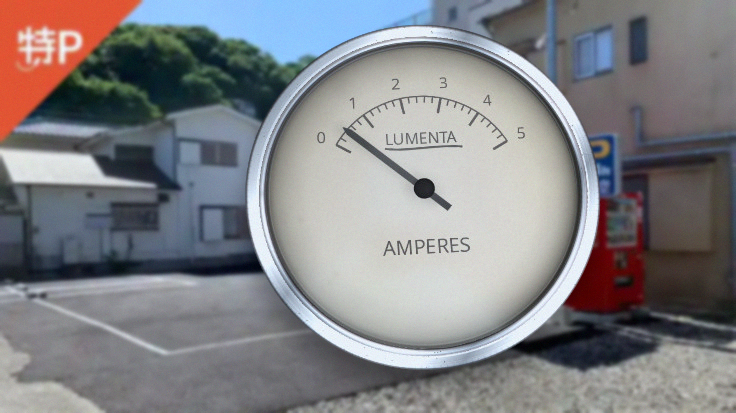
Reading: value=0.4 unit=A
